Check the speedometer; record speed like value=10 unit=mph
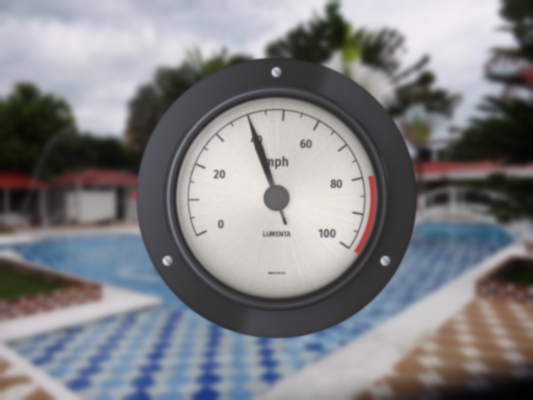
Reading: value=40 unit=mph
